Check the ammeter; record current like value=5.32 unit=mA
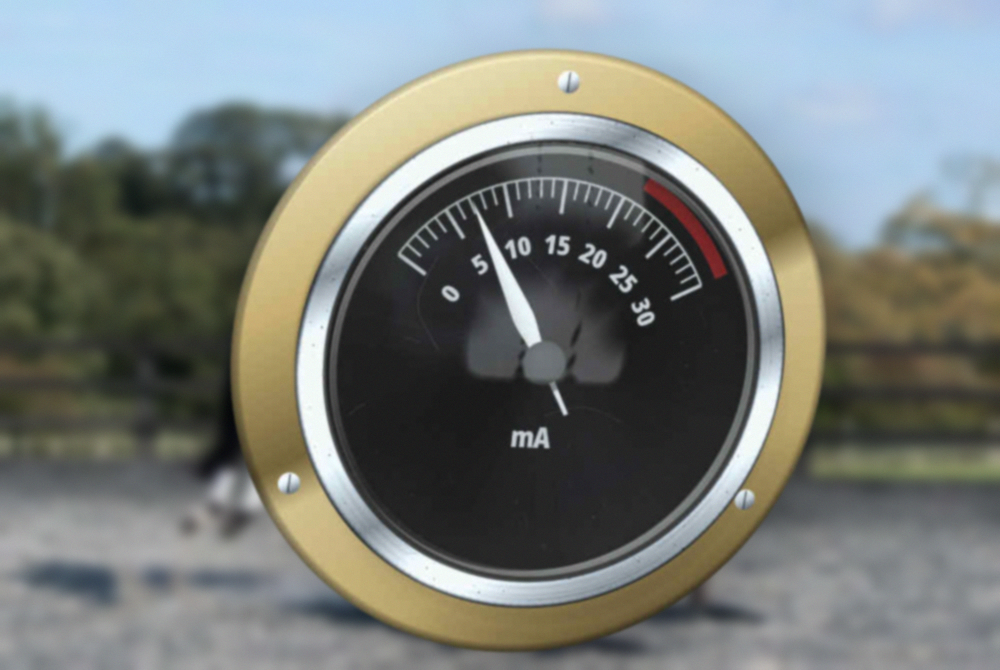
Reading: value=7 unit=mA
